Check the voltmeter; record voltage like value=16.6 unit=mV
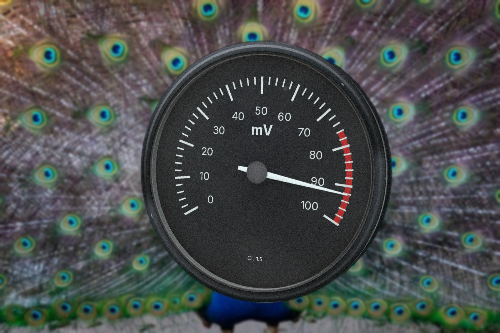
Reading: value=92 unit=mV
